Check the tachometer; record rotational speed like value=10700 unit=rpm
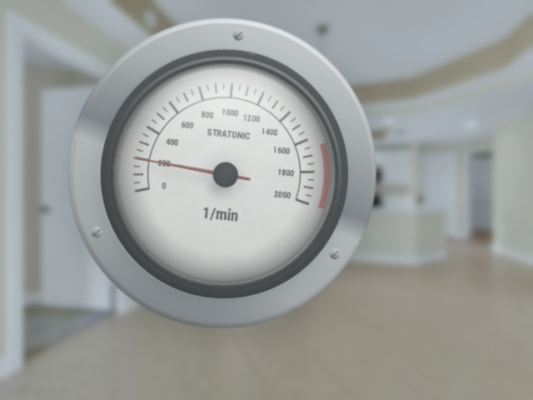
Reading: value=200 unit=rpm
